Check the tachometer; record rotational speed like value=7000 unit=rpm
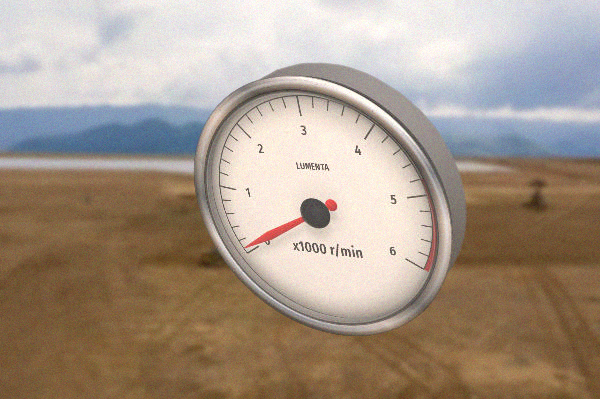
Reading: value=100 unit=rpm
